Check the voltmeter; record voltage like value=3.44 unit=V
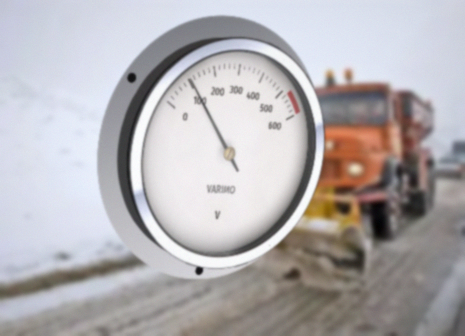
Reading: value=100 unit=V
